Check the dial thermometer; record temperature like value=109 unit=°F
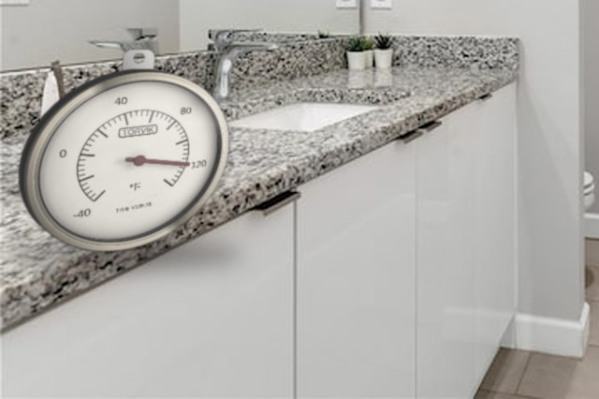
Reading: value=120 unit=°F
